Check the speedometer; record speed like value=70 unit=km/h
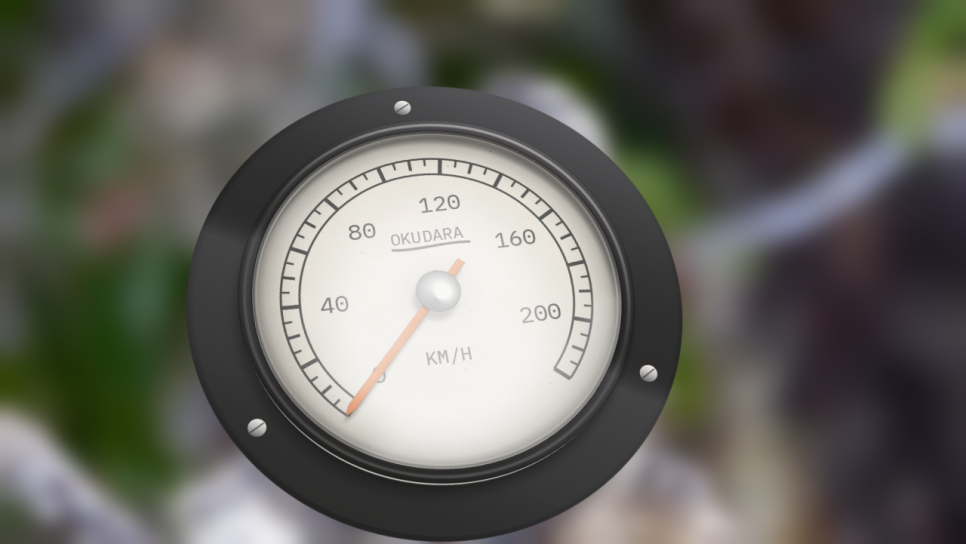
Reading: value=0 unit=km/h
